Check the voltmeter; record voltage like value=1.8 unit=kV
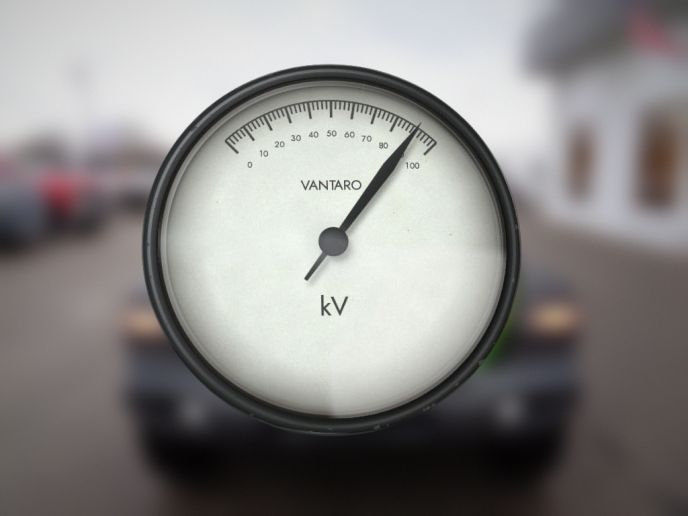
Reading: value=90 unit=kV
